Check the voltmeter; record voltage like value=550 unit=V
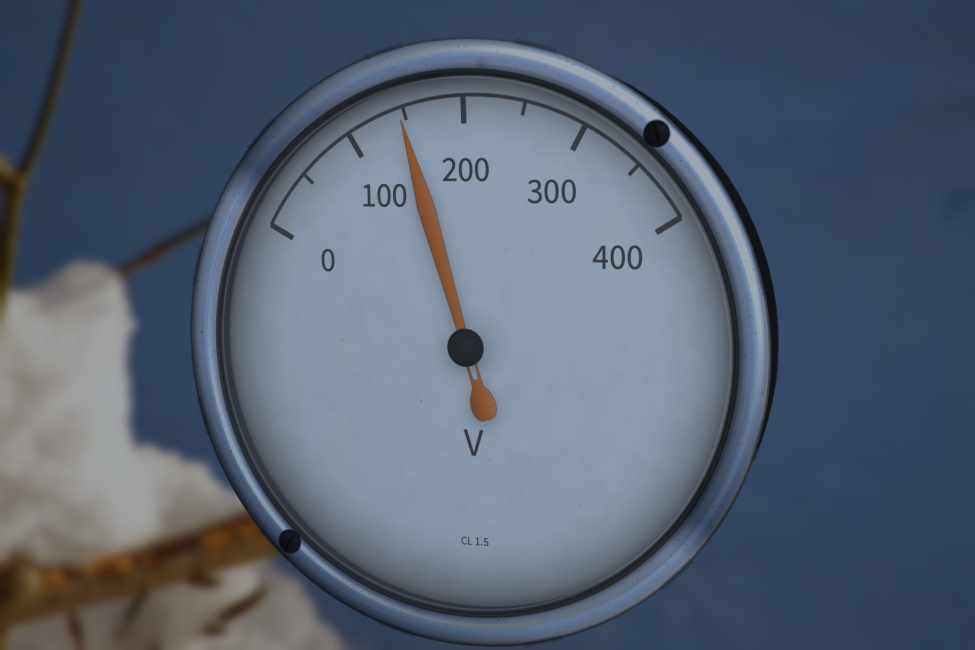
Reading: value=150 unit=V
